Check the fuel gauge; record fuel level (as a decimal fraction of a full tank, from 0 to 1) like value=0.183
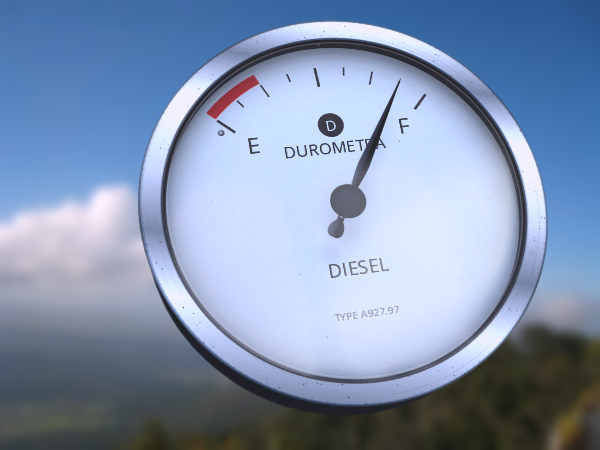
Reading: value=0.875
